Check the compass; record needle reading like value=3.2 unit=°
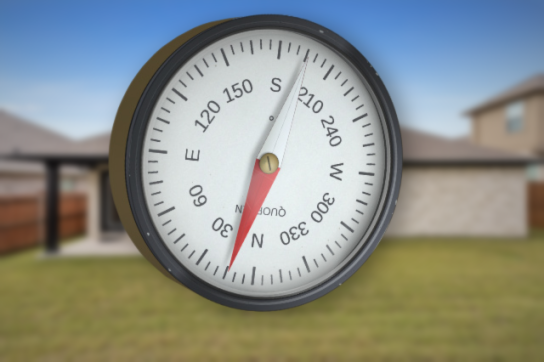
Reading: value=15 unit=°
